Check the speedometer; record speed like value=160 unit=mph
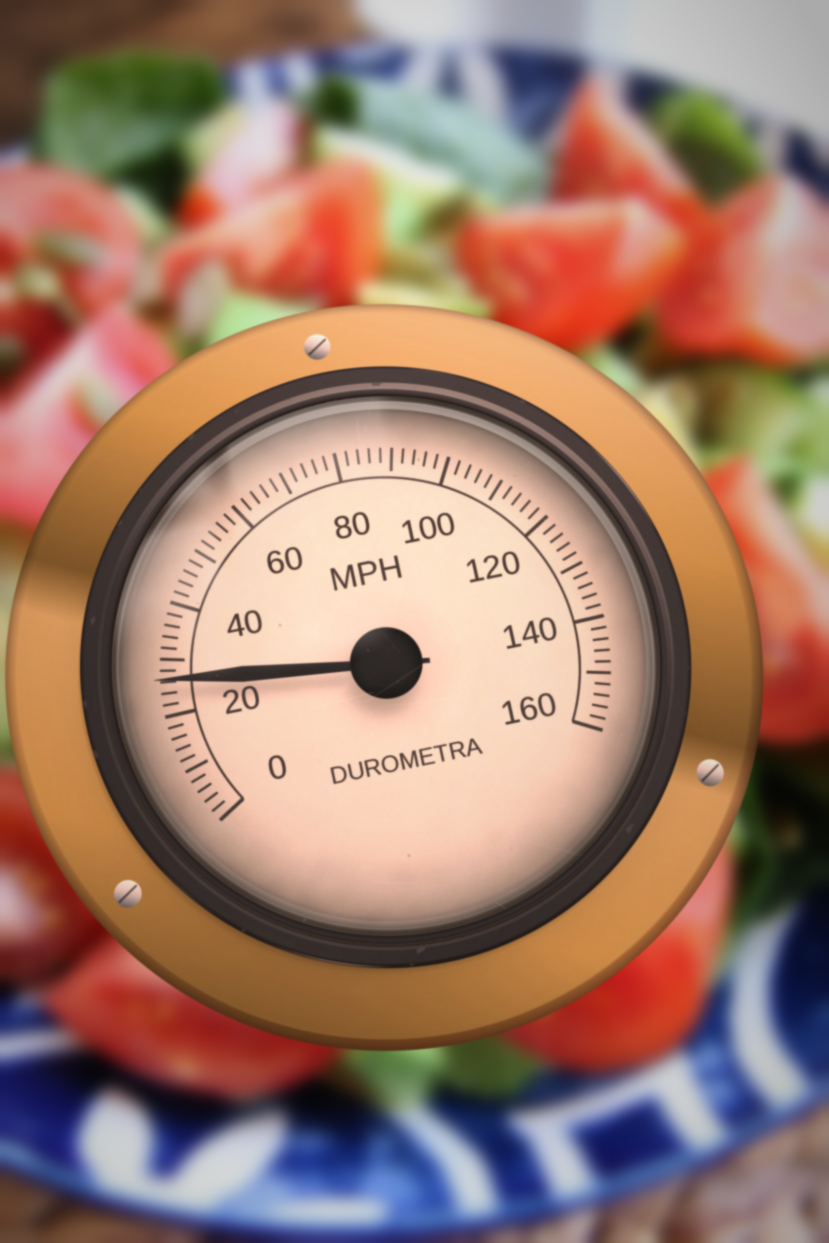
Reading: value=26 unit=mph
